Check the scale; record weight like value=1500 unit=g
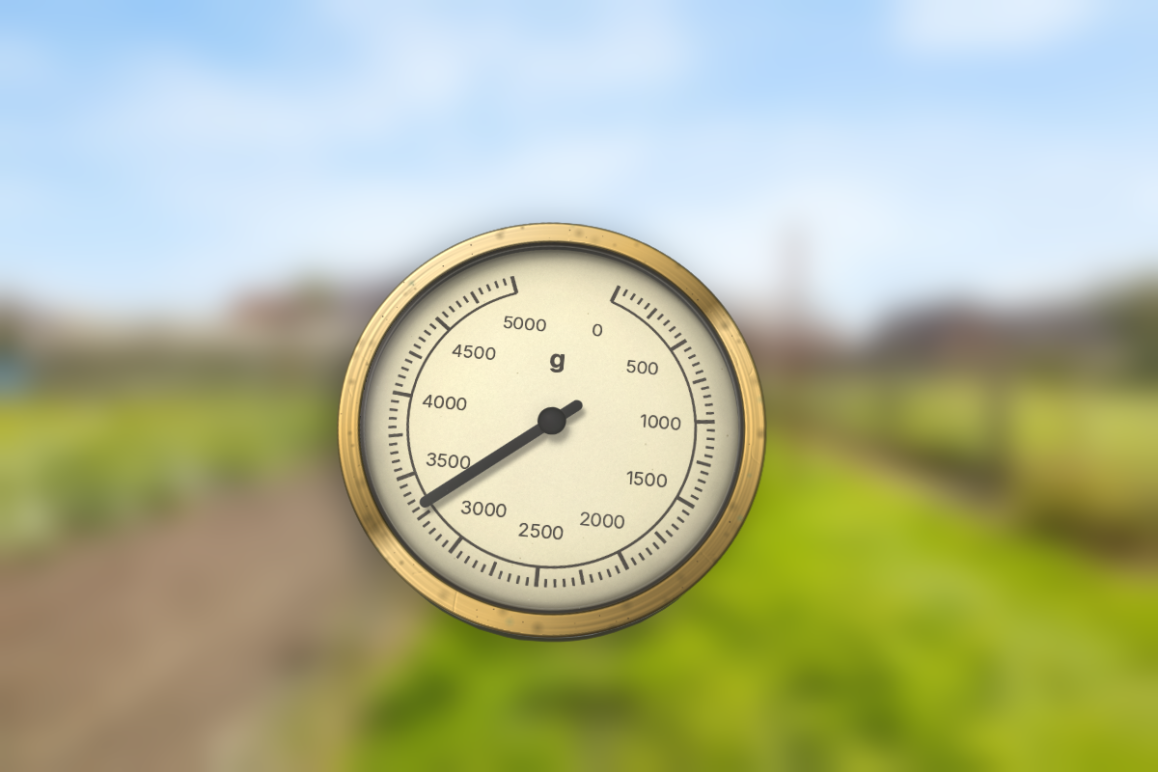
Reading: value=3300 unit=g
